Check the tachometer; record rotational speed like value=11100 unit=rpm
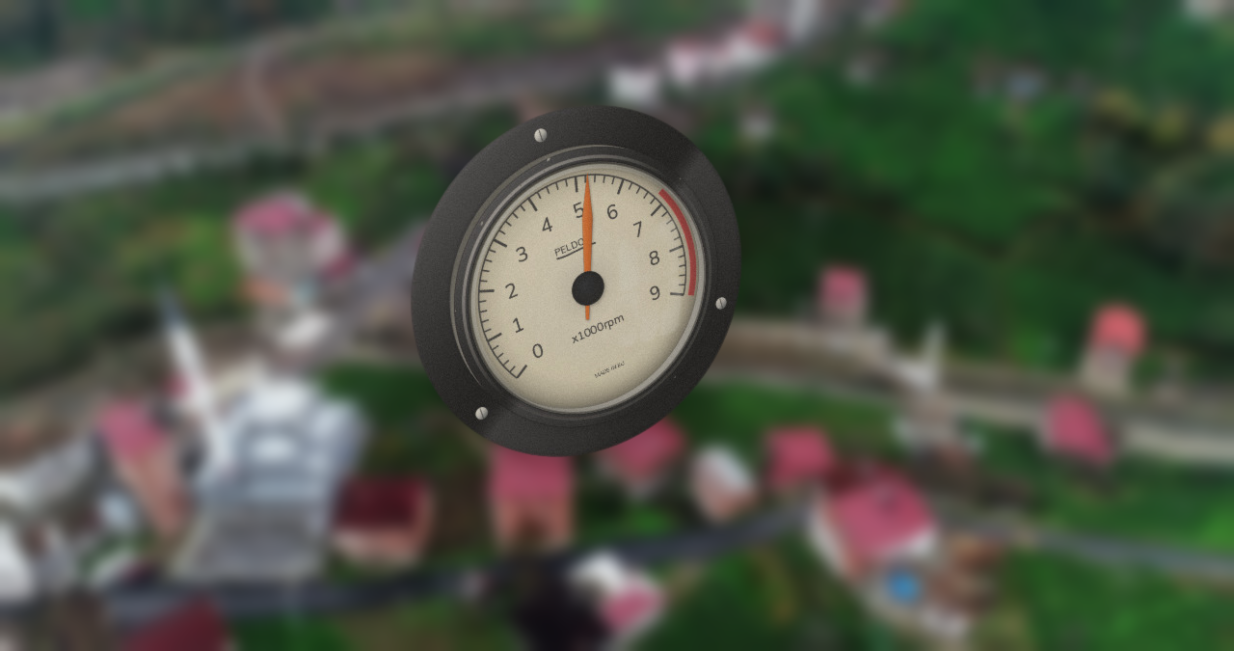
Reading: value=5200 unit=rpm
